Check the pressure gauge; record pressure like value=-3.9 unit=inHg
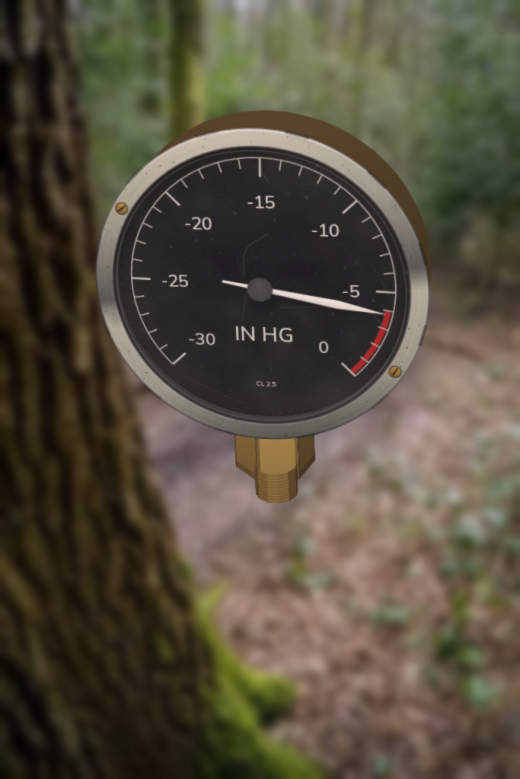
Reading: value=-4 unit=inHg
